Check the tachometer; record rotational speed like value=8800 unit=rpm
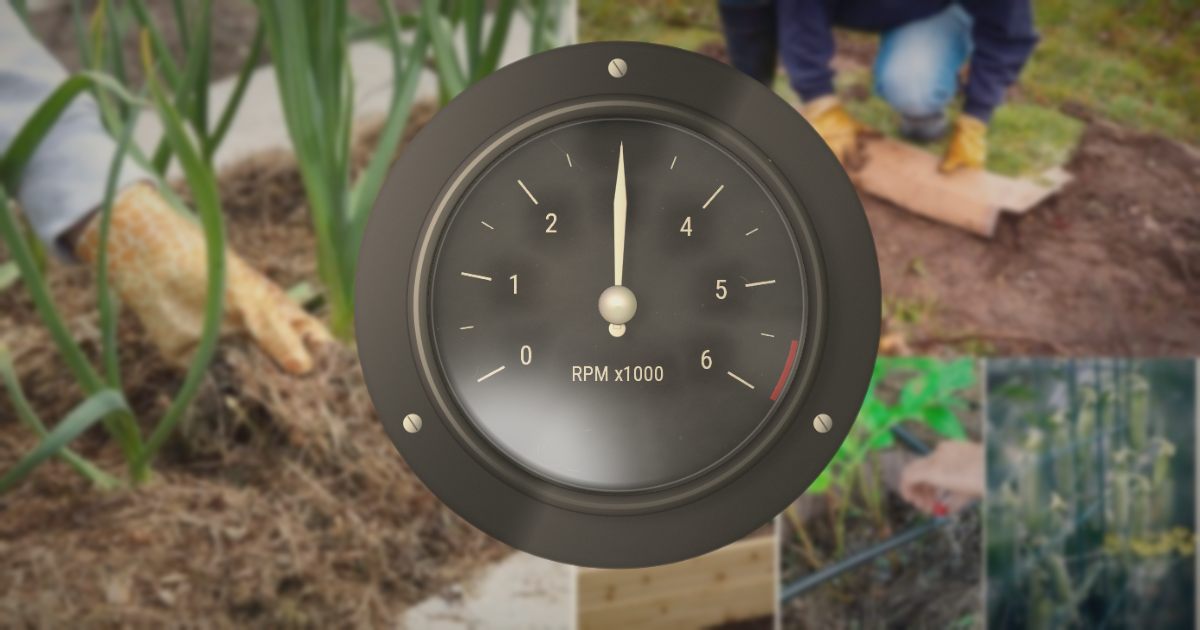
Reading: value=3000 unit=rpm
